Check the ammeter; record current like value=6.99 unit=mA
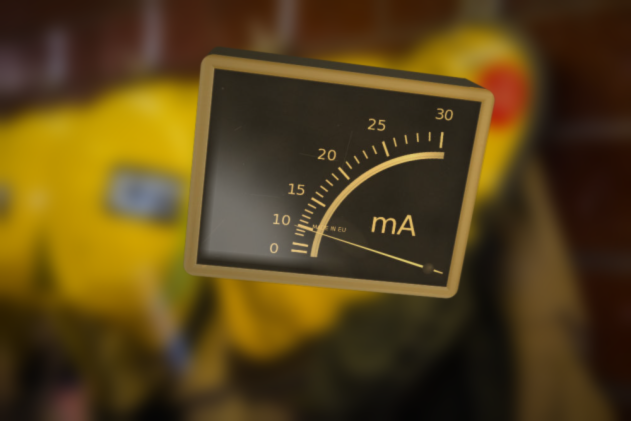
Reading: value=10 unit=mA
